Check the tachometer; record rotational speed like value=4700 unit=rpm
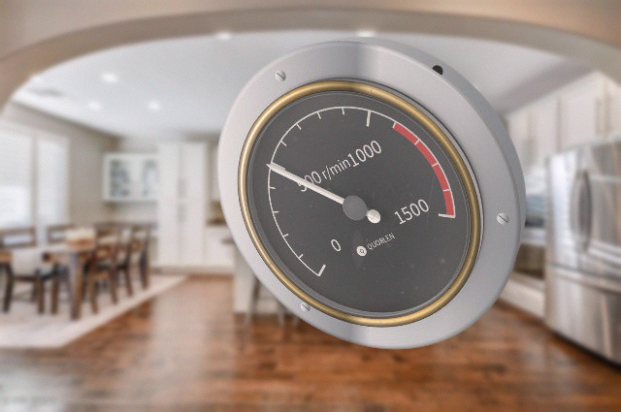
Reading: value=500 unit=rpm
